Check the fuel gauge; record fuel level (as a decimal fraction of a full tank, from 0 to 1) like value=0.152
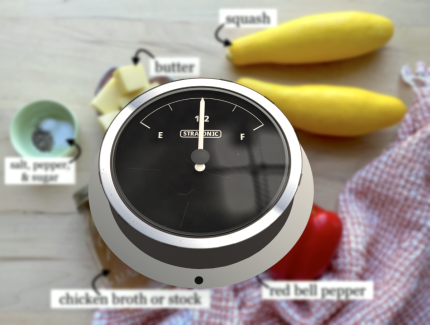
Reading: value=0.5
